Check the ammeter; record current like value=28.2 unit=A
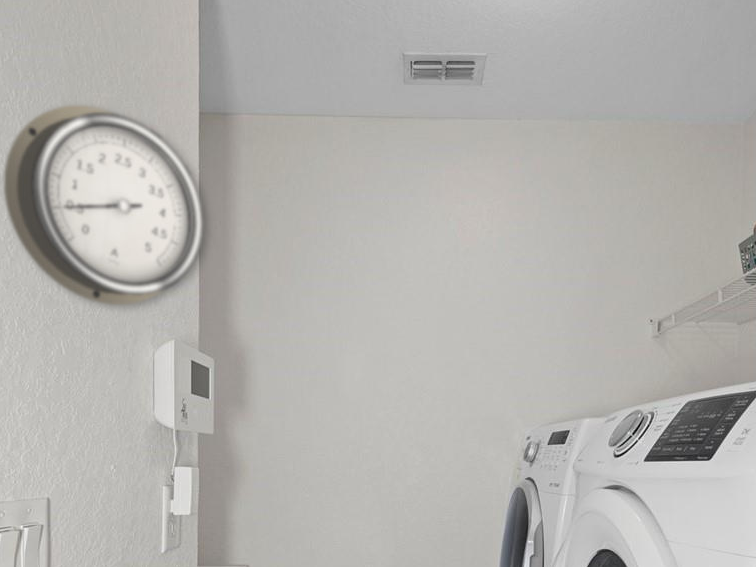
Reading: value=0.5 unit=A
